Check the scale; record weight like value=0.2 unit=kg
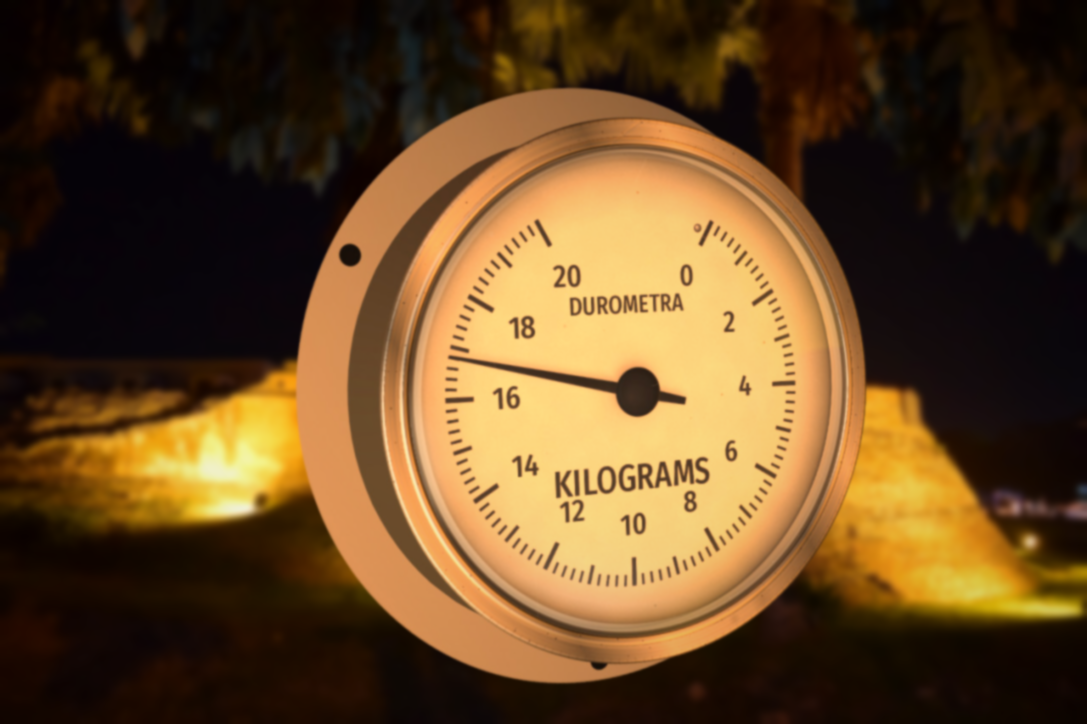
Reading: value=16.8 unit=kg
